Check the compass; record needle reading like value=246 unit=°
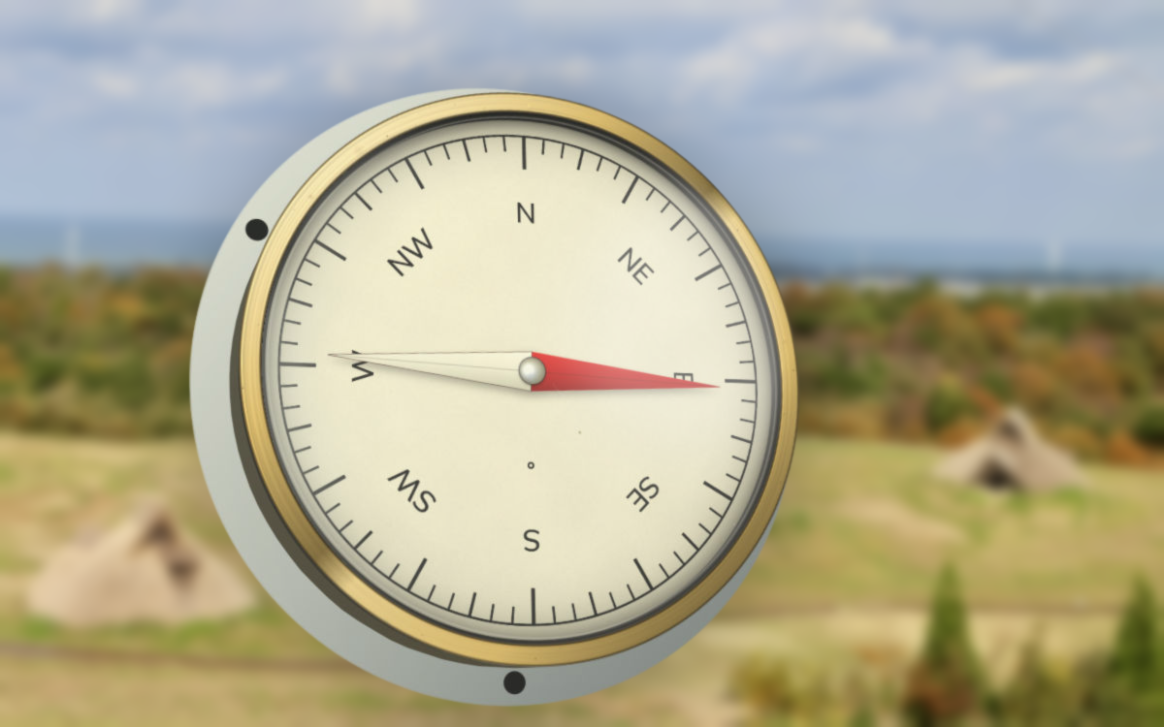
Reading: value=92.5 unit=°
